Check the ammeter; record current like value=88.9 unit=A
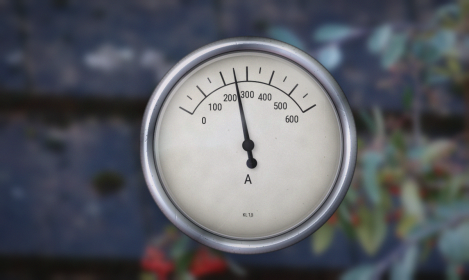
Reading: value=250 unit=A
